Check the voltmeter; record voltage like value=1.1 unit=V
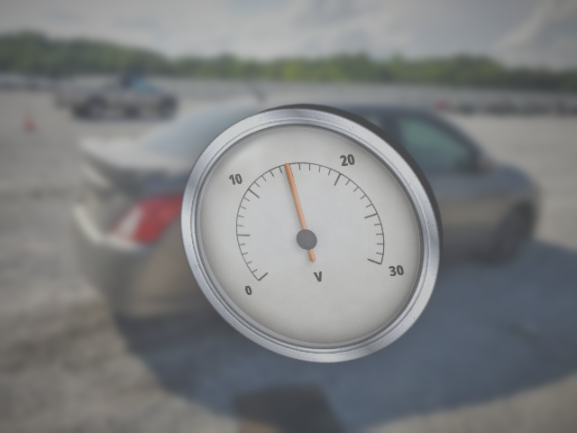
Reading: value=15 unit=V
